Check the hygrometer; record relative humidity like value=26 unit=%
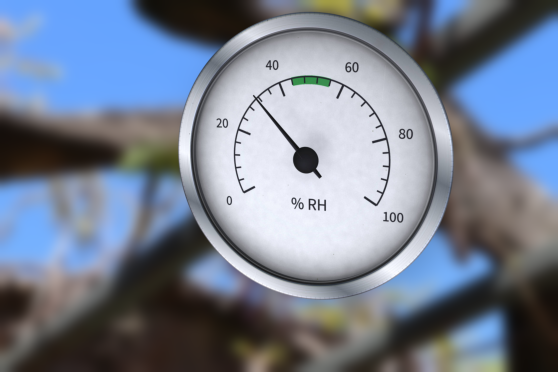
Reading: value=32 unit=%
